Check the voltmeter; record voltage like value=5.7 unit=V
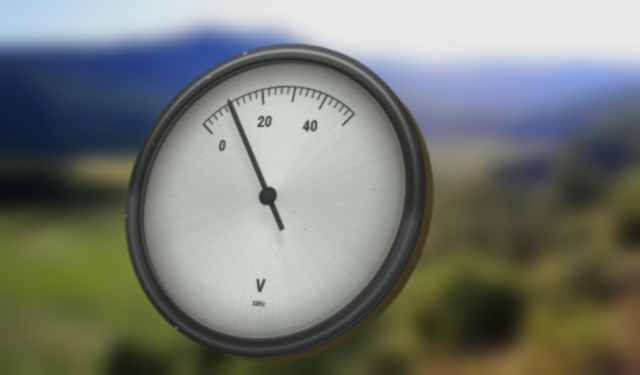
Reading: value=10 unit=V
